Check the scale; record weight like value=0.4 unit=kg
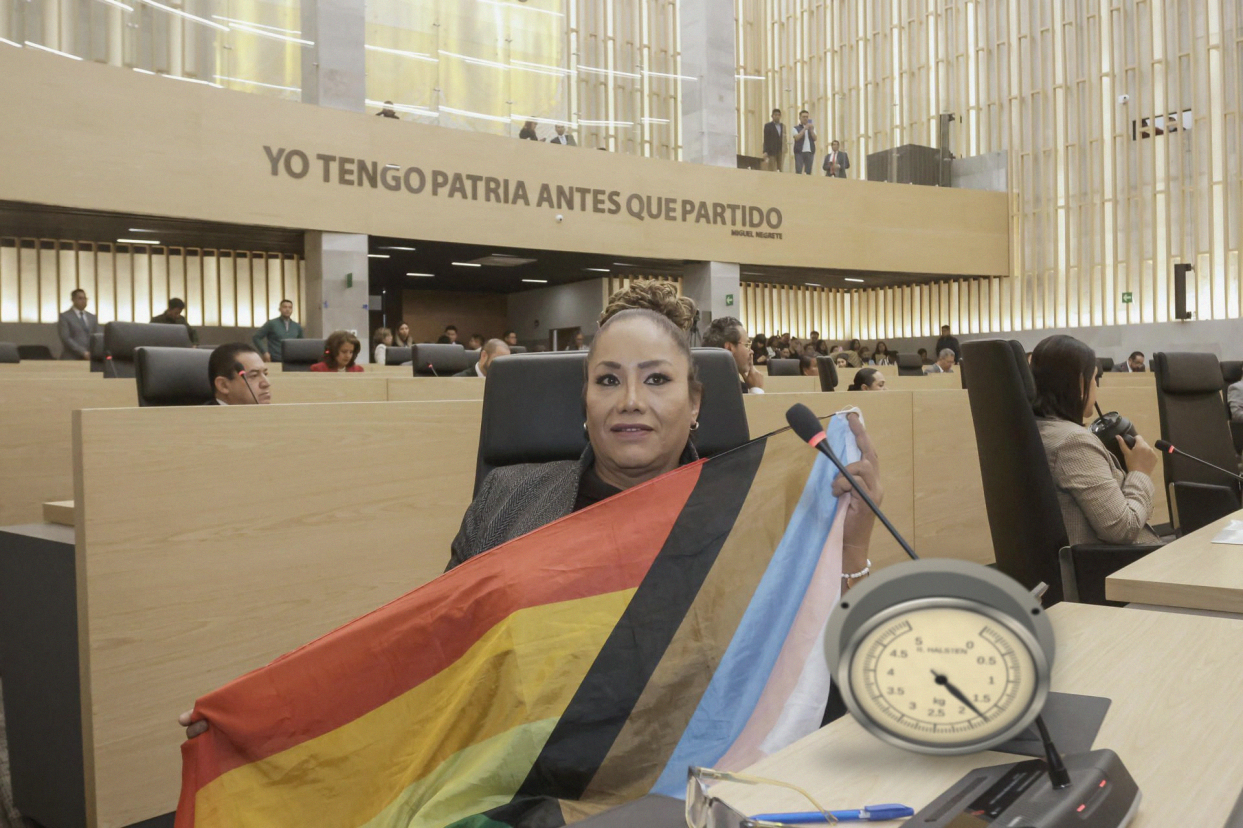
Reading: value=1.75 unit=kg
